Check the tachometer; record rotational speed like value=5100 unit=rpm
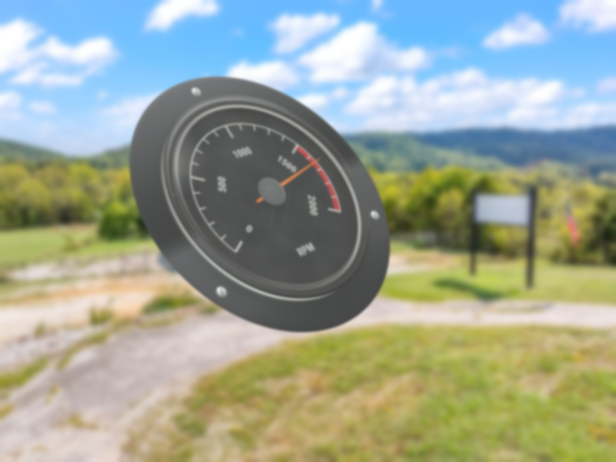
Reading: value=1650 unit=rpm
